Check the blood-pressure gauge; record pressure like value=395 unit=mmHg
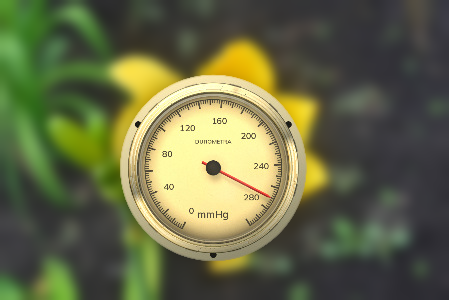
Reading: value=270 unit=mmHg
